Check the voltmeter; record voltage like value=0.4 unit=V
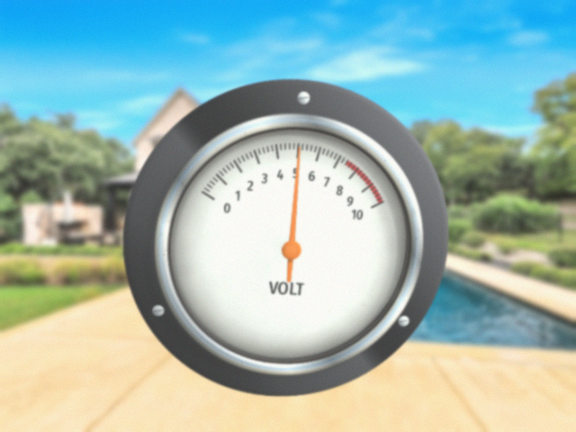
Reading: value=5 unit=V
